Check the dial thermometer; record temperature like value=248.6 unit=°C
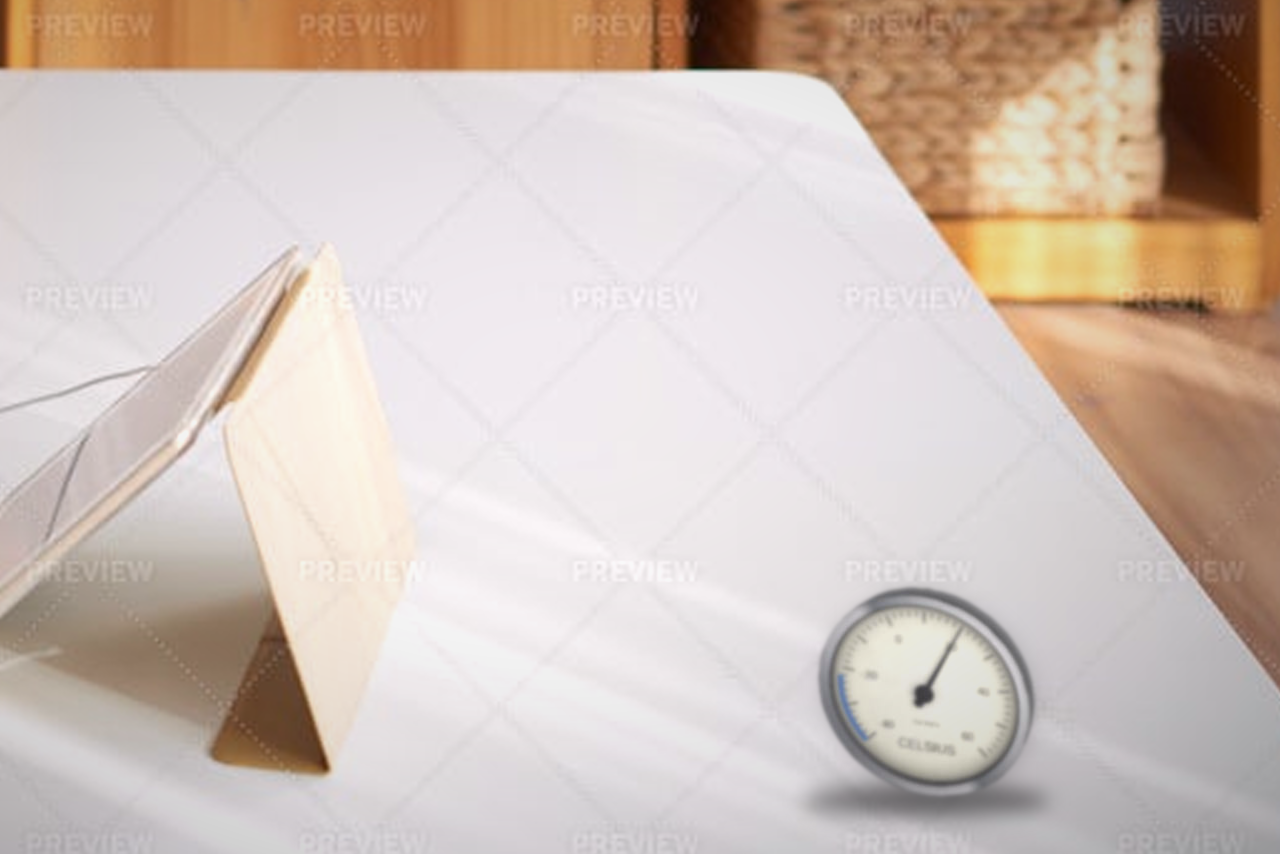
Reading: value=20 unit=°C
